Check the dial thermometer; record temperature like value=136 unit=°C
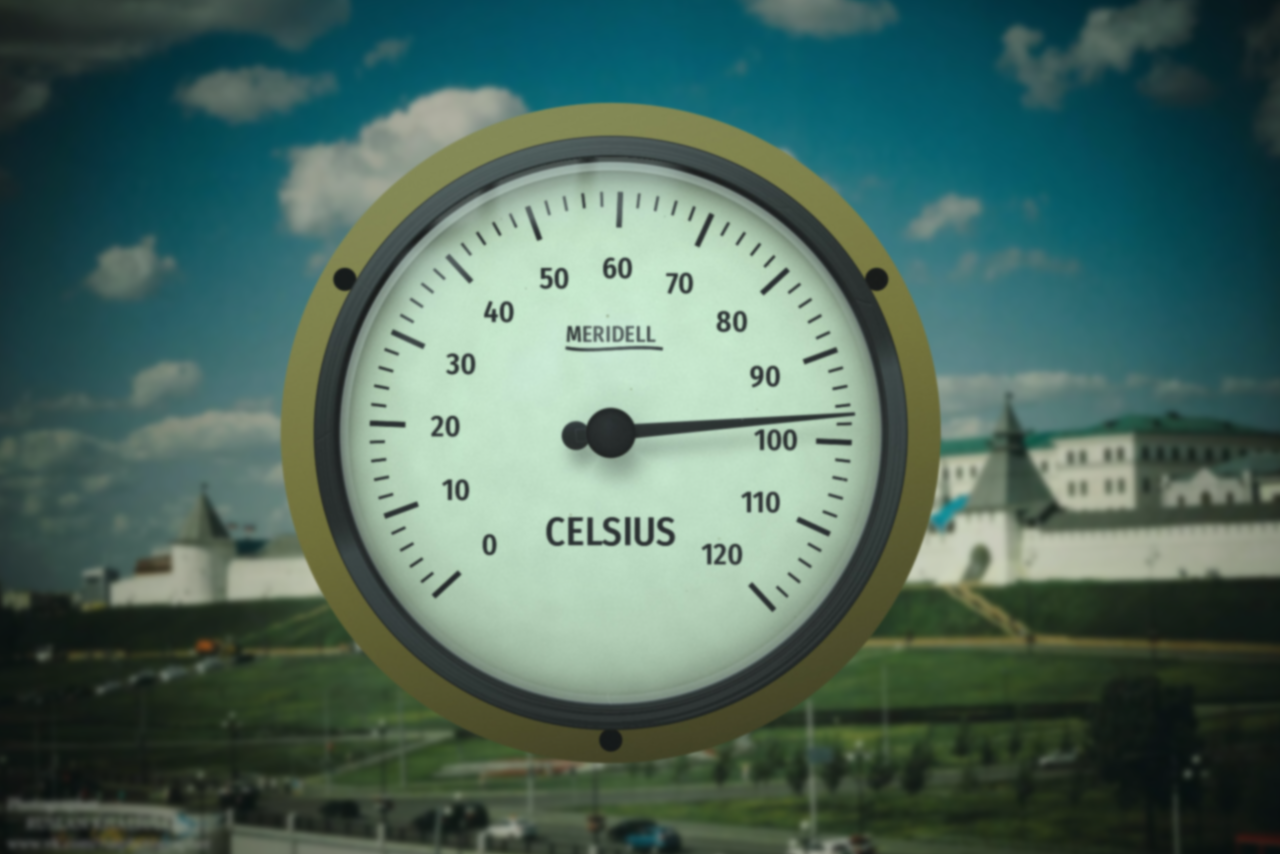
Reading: value=97 unit=°C
